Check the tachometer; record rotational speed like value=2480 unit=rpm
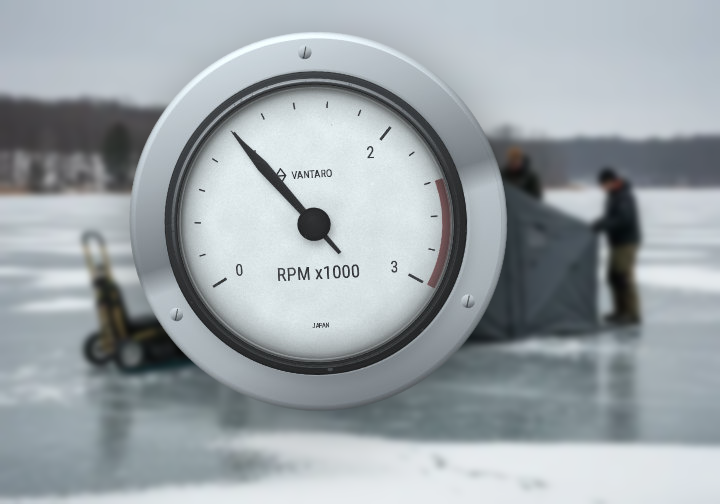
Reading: value=1000 unit=rpm
